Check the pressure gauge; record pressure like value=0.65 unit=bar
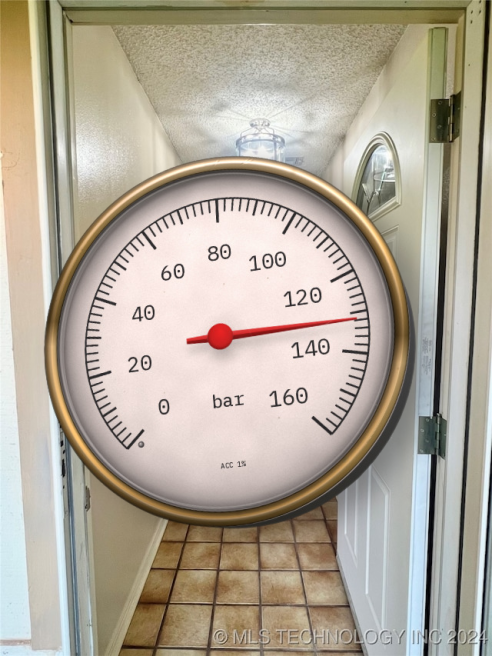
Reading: value=132 unit=bar
